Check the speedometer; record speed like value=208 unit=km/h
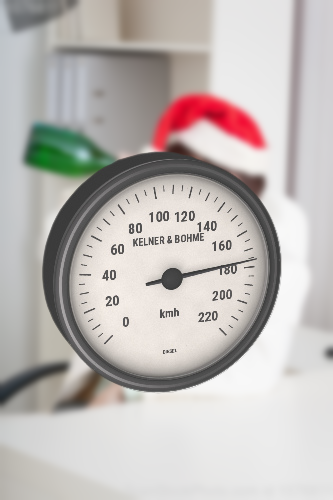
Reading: value=175 unit=km/h
